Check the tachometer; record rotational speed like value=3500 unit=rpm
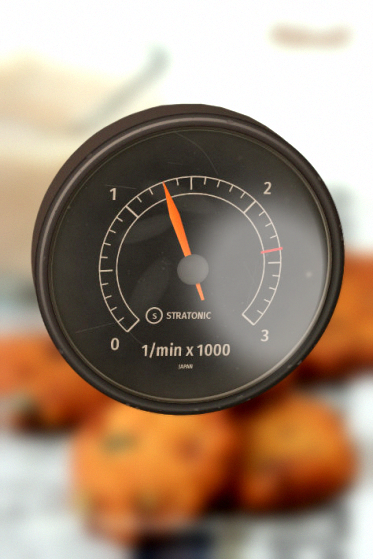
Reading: value=1300 unit=rpm
